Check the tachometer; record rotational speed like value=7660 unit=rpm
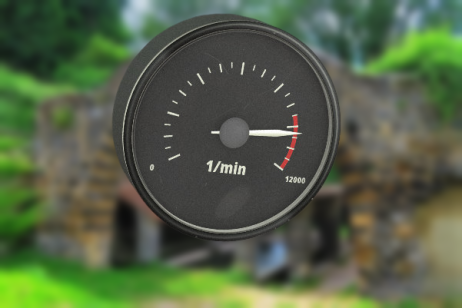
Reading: value=10250 unit=rpm
